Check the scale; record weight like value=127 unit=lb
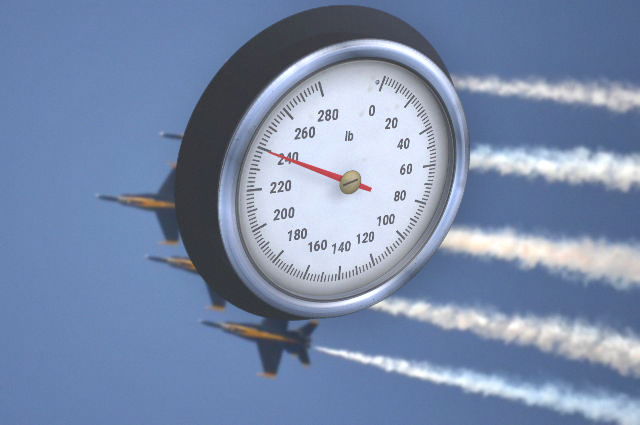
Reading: value=240 unit=lb
